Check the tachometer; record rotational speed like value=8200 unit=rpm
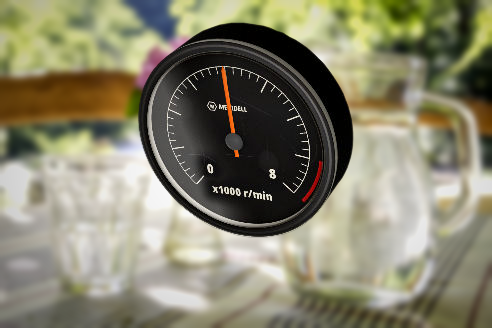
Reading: value=4000 unit=rpm
